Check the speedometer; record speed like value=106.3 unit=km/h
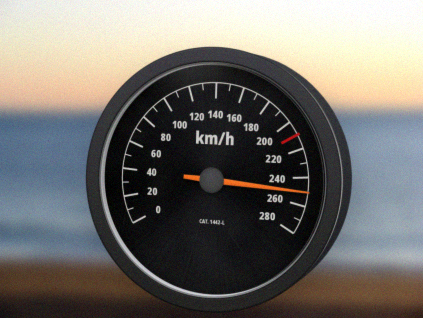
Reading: value=250 unit=km/h
